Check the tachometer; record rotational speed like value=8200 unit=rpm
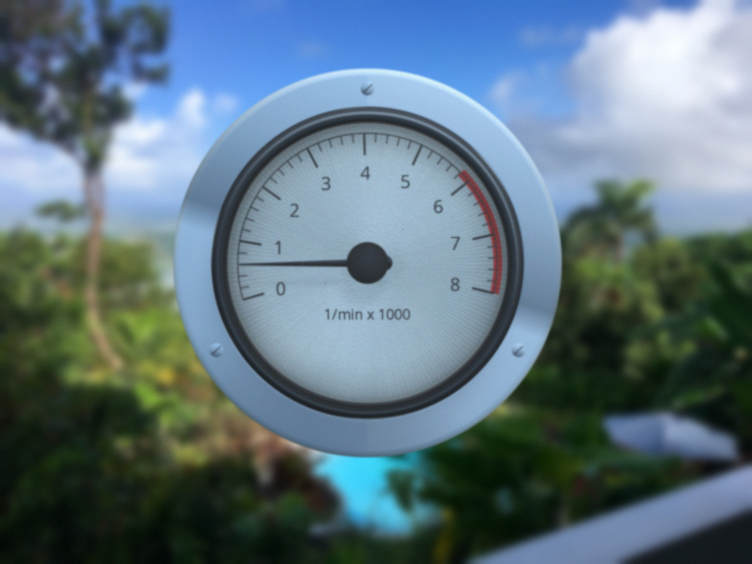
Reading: value=600 unit=rpm
